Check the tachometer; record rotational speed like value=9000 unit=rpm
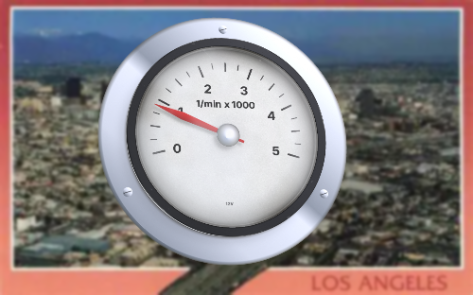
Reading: value=875 unit=rpm
